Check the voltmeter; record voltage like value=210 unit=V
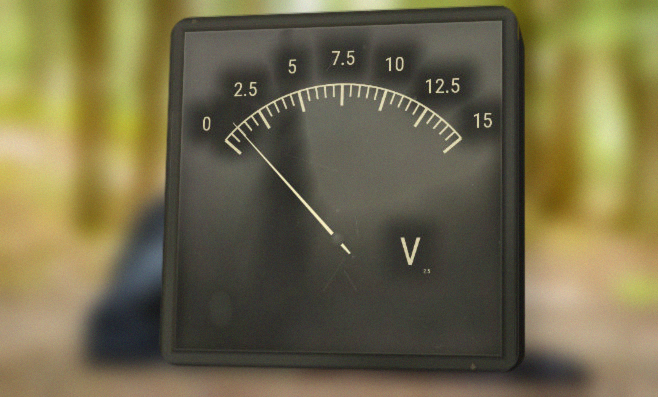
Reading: value=1 unit=V
